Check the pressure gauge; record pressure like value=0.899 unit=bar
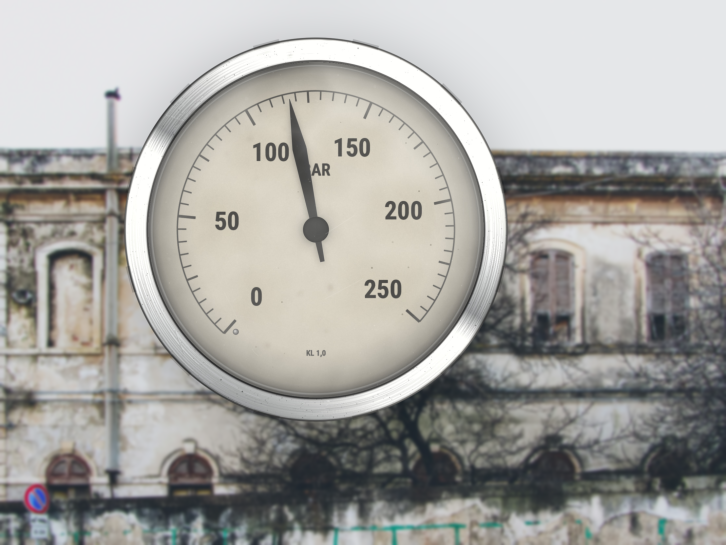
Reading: value=117.5 unit=bar
